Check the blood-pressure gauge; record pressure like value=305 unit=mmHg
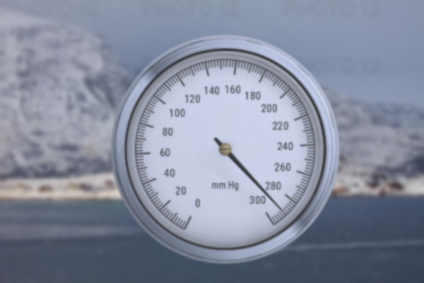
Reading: value=290 unit=mmHg
